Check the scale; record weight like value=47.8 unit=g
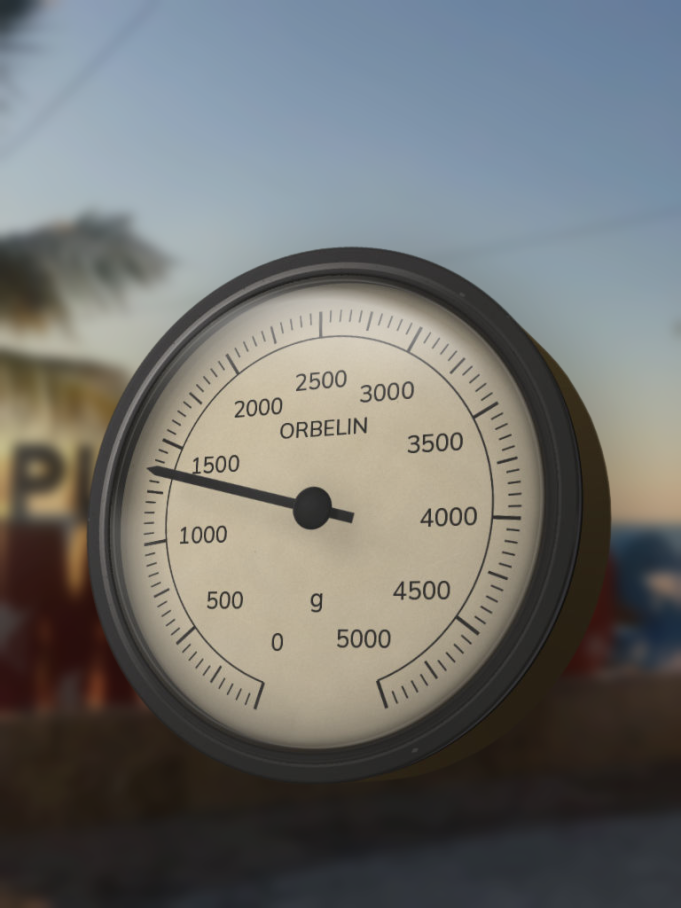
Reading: value=1350 unit=g
